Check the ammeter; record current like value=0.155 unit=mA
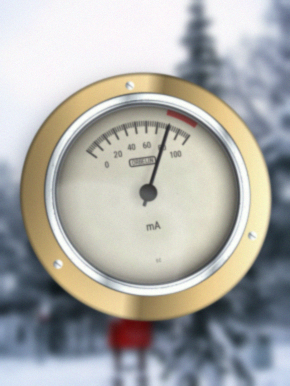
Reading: value=80 unit=mA
